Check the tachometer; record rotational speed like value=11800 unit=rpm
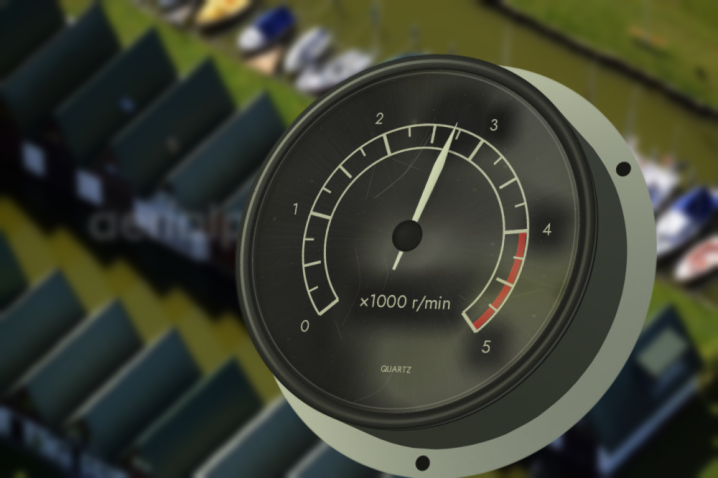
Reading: value=2750 unit=rpm
